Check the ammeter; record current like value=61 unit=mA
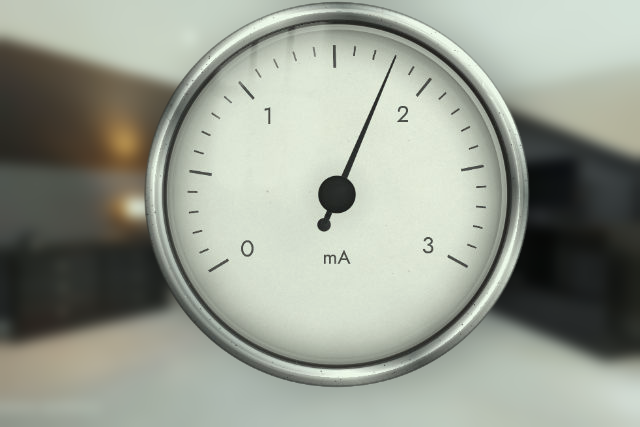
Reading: value=1.8 unit=mA
